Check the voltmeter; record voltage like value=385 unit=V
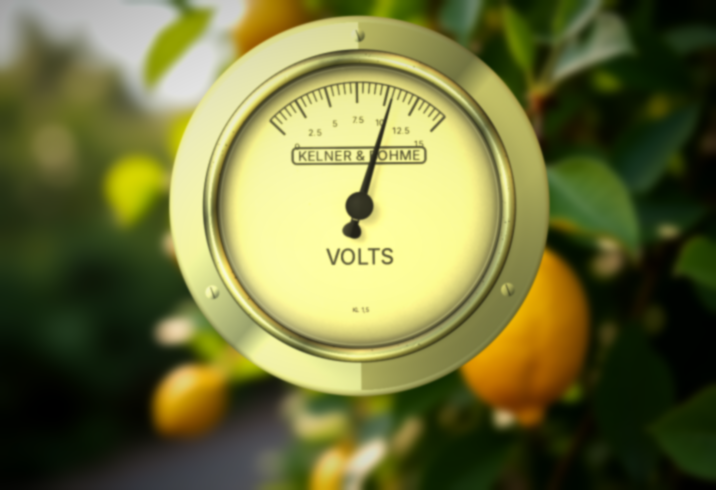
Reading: value=10.5 unit=V
